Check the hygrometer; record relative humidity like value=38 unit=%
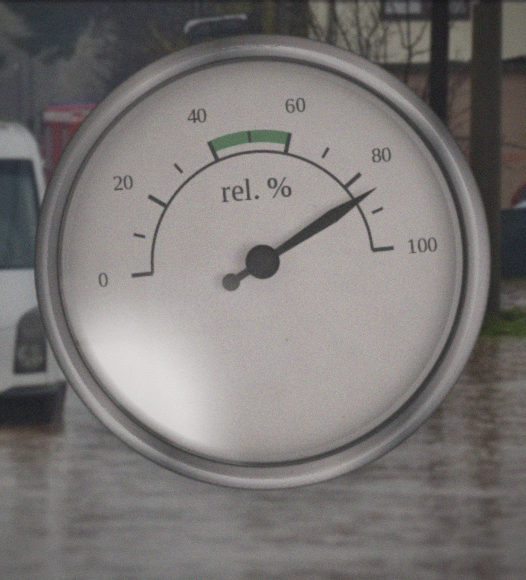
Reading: value=85 unit=%
